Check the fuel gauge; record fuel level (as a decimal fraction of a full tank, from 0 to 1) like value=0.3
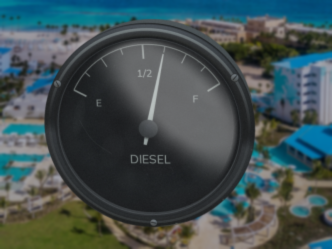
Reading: value=0.625
